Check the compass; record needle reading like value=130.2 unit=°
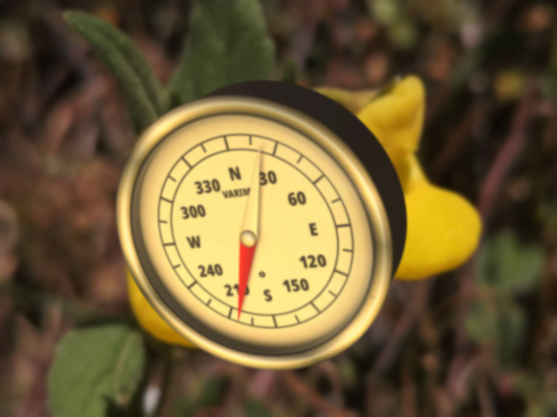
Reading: value=202.5 unit=°
